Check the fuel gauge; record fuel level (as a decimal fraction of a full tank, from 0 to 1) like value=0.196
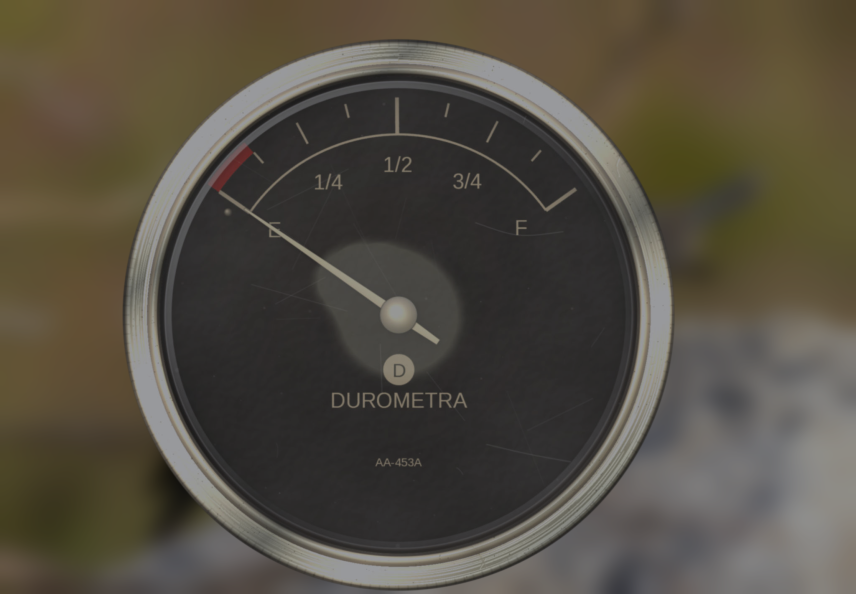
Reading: value=0
